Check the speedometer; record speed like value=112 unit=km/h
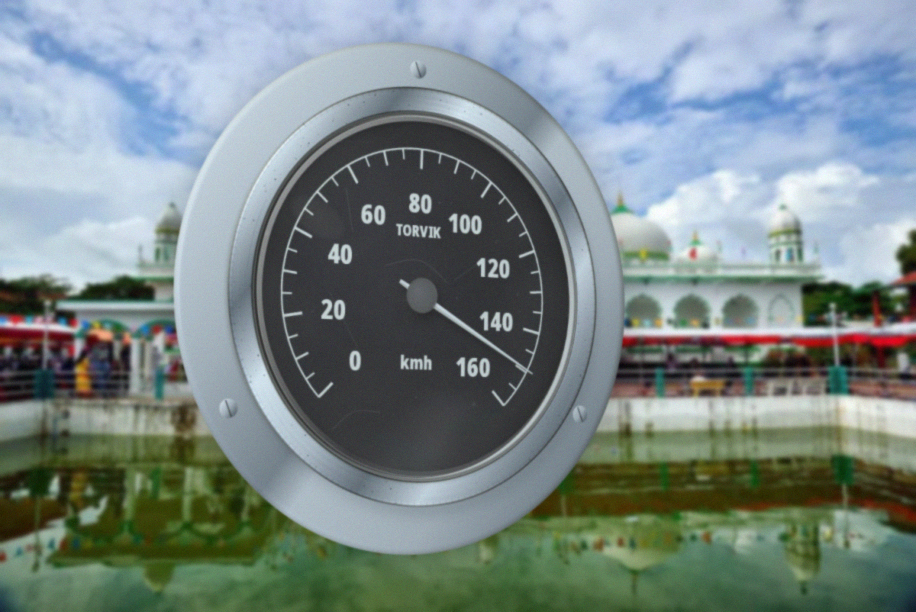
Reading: value=150 unit=km/h
